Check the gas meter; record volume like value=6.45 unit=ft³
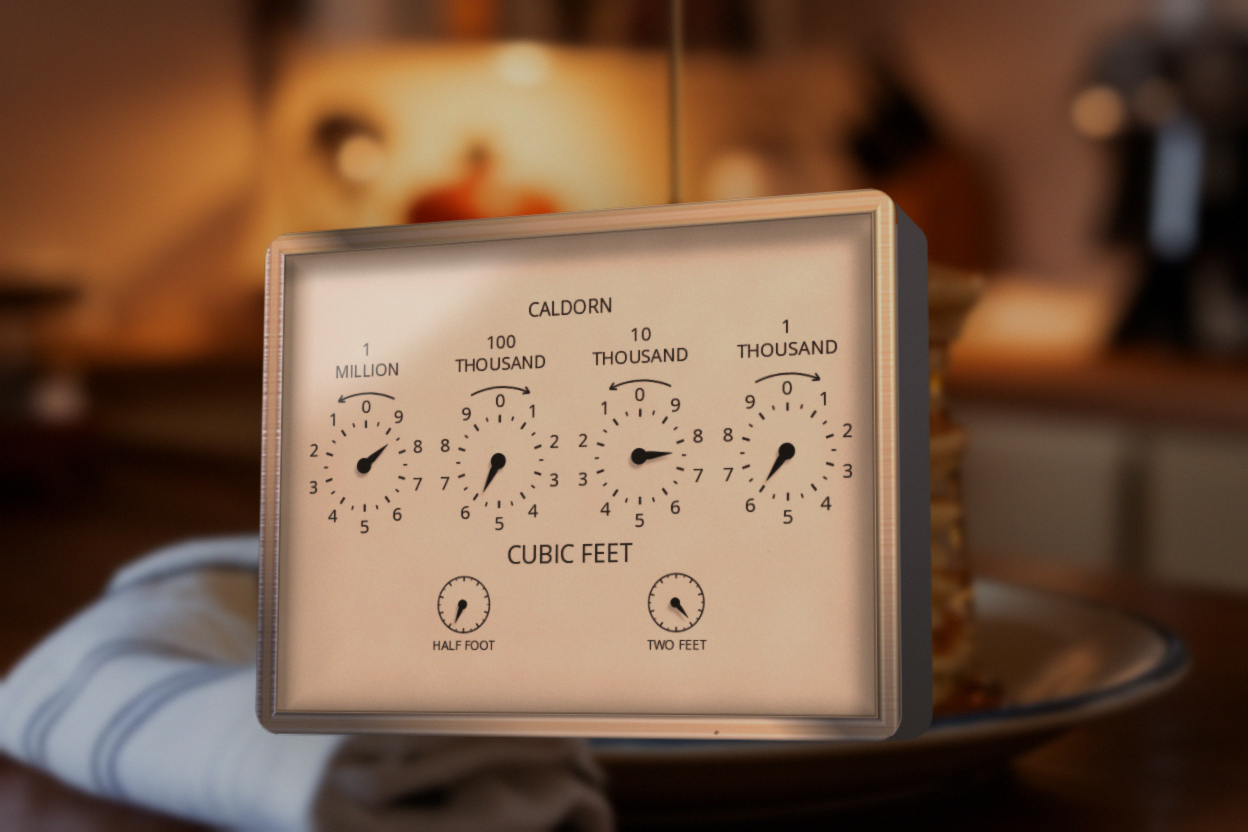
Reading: value=857600 unit=ft³
